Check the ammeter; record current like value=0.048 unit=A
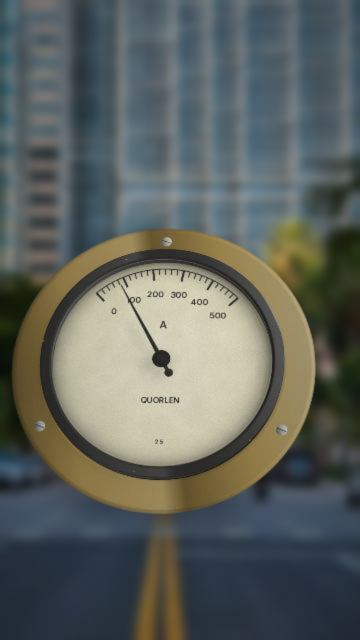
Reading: value=80 unit=A
